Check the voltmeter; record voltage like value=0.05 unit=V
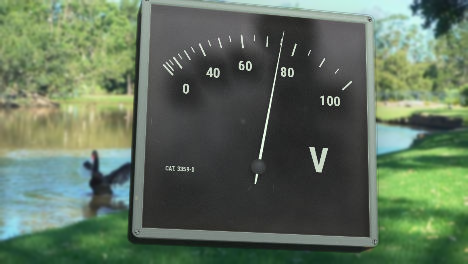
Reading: value=75 unit=V
